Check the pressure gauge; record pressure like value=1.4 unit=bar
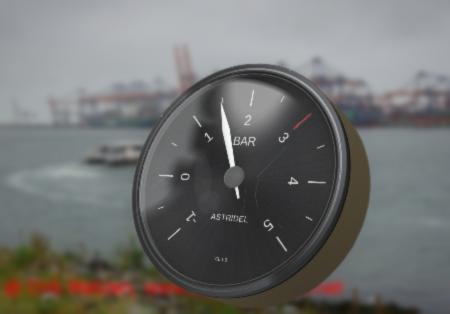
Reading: value=1.5 unit=bar
